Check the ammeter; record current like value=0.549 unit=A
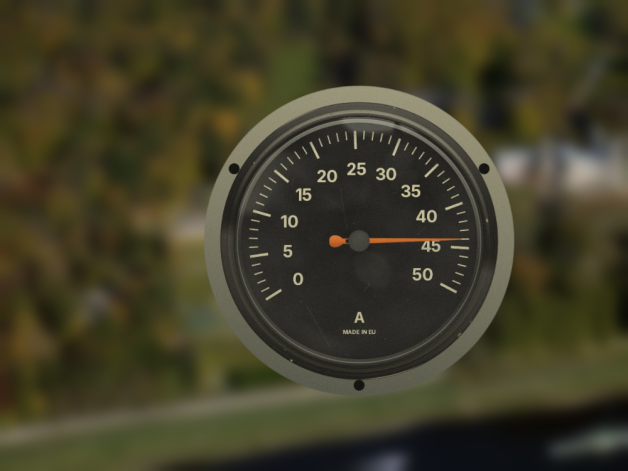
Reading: value=44 unit=A
